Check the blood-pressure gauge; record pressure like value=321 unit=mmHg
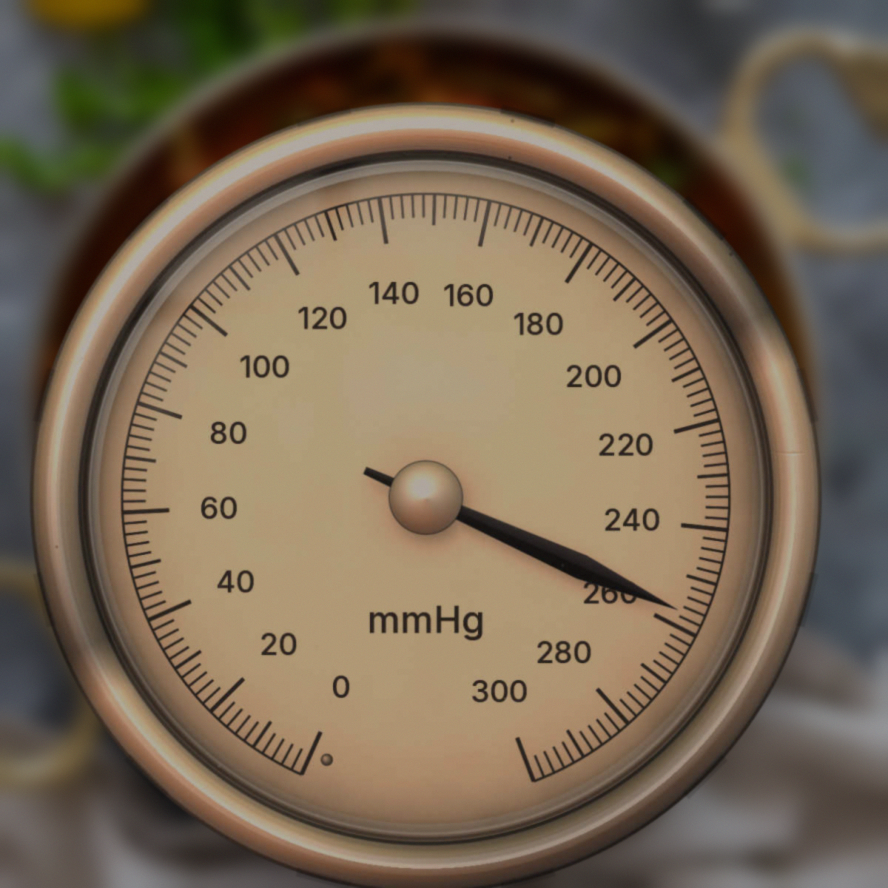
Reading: value=257 unit=mmHg
